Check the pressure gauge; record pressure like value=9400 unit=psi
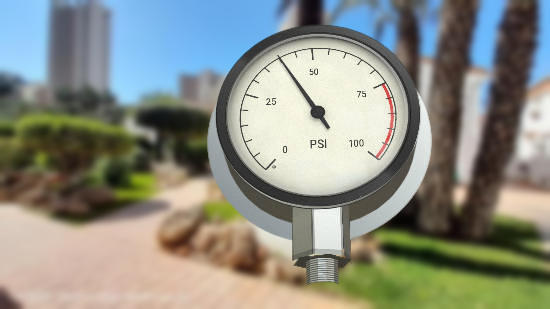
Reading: value=40 unit=psi
